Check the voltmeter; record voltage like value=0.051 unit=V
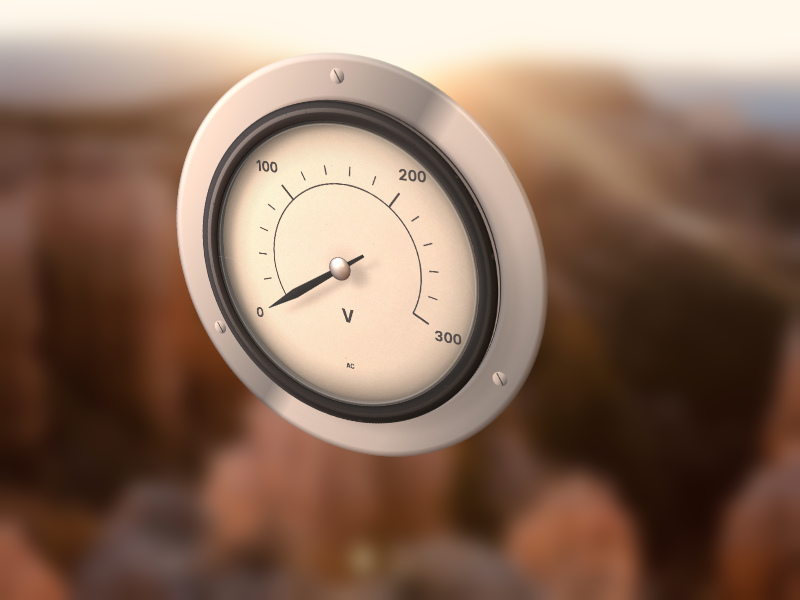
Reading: value=0 unit=V
